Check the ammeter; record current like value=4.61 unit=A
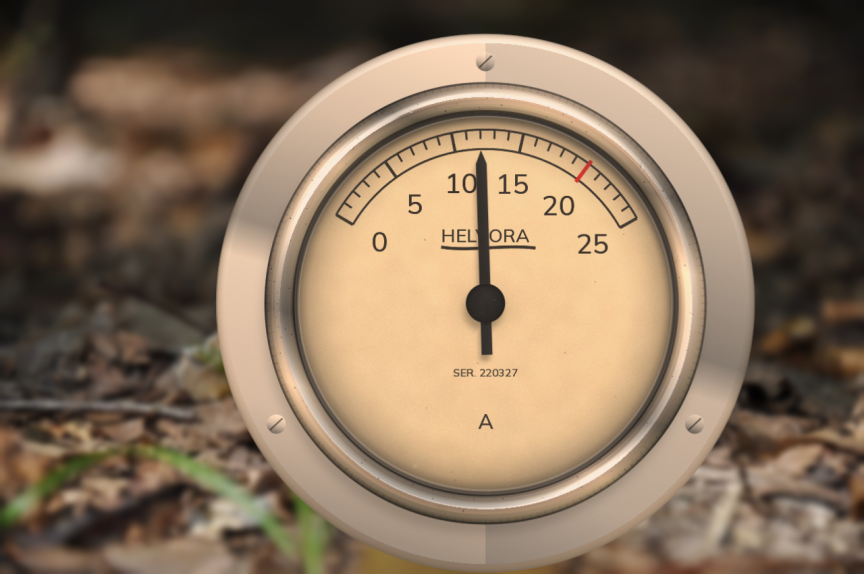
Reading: value=12 unit=A
